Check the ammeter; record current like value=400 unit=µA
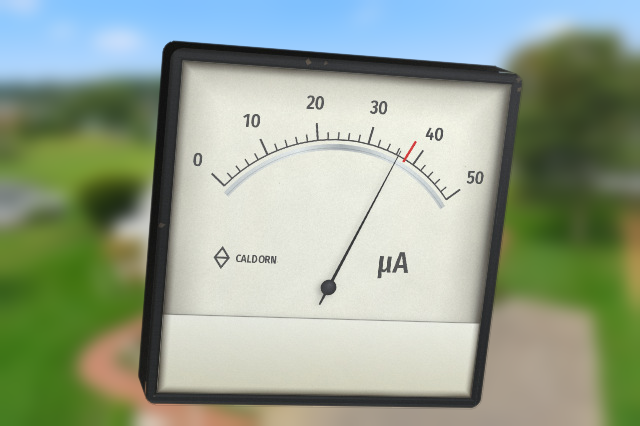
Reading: value=36 unit=µA
